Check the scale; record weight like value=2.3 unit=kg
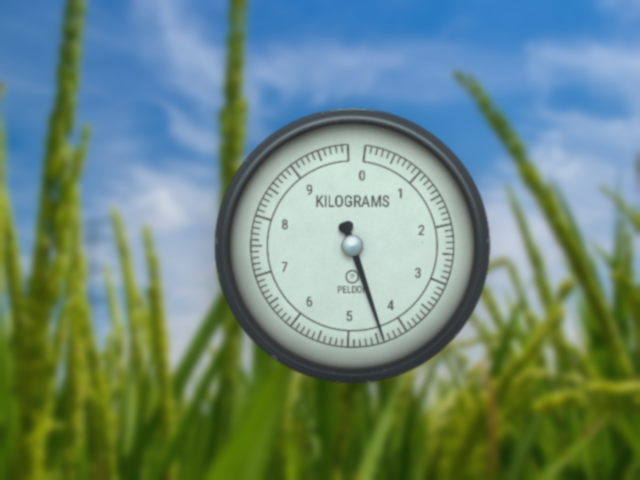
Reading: value=4.4 unit=kg
